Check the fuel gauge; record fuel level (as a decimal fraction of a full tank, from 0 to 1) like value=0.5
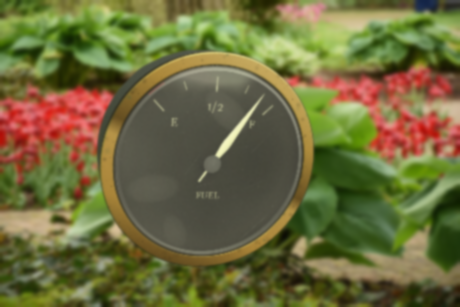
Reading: value=0.875
